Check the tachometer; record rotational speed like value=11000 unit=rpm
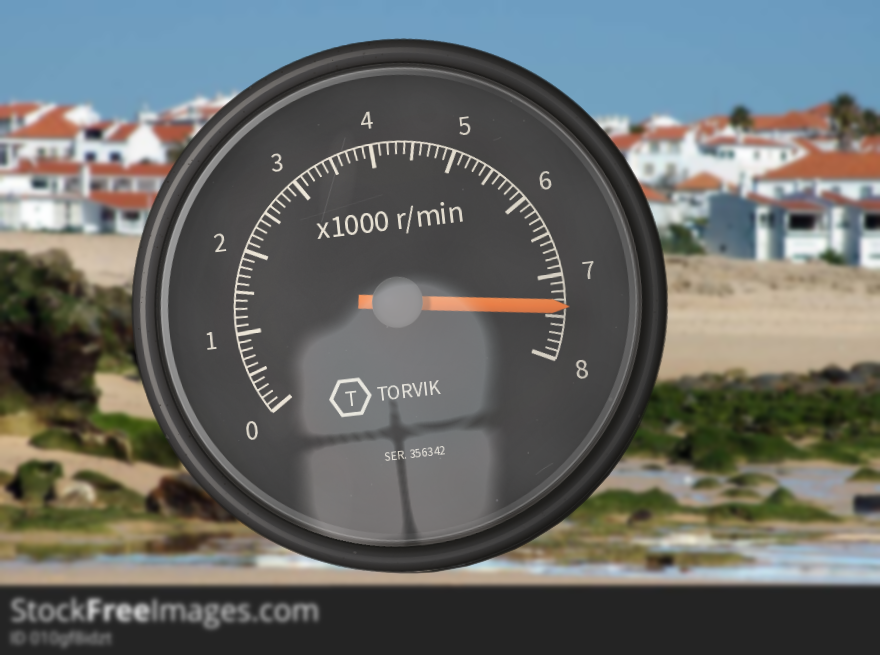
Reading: value=7400 unit=rpm
